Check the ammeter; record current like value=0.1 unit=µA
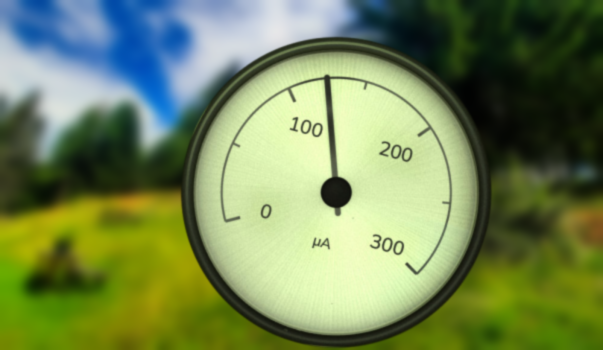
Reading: value=125 unit=µA
